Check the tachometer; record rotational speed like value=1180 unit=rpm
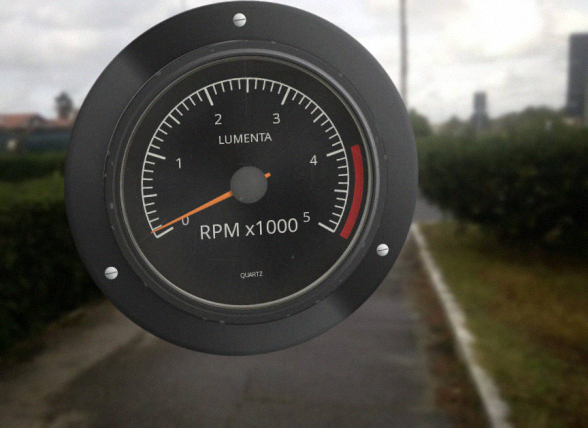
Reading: value=100 unit=rpm
